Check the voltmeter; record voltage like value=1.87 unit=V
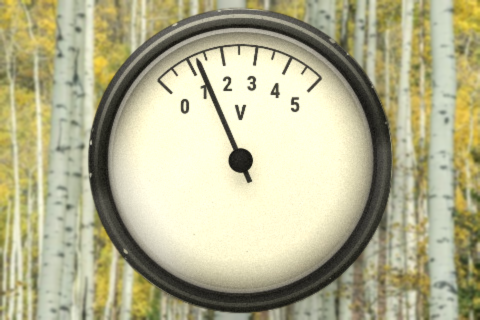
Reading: value=1.25 unit=V
